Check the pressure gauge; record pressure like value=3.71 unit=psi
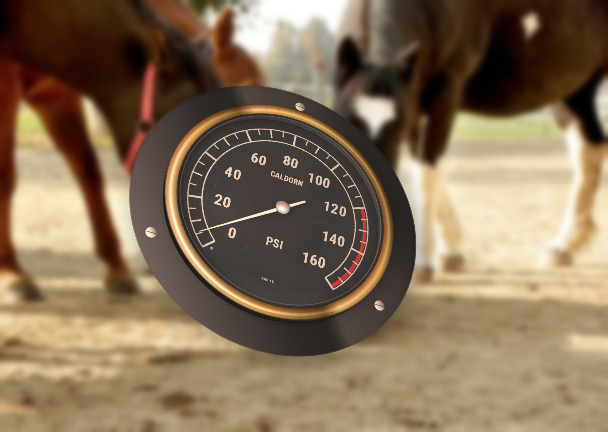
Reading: value=5 unit=psi
